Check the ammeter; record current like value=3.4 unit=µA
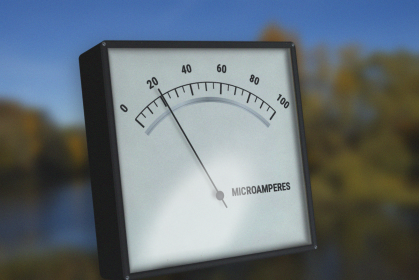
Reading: value=20 unit=µA
